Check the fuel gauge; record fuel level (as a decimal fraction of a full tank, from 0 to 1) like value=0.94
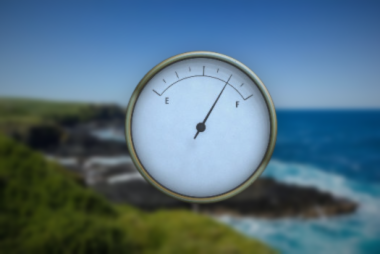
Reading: value=0.75
